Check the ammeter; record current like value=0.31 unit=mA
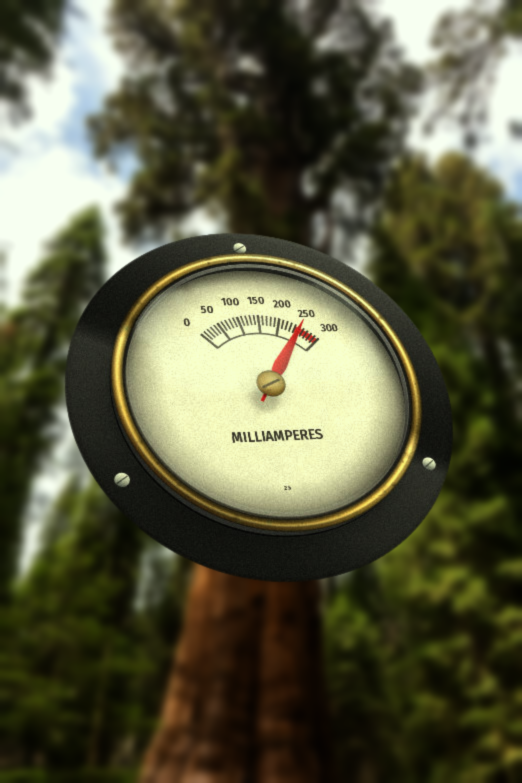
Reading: value=250 unit=mA
